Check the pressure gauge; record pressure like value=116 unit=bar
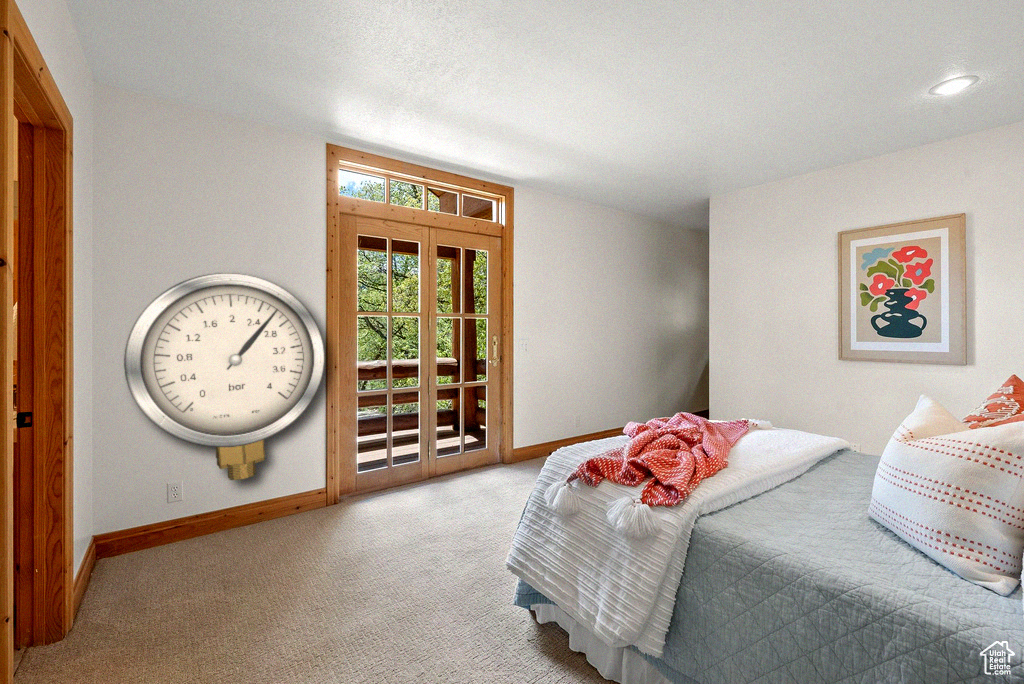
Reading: value=2.6 unit=bar
